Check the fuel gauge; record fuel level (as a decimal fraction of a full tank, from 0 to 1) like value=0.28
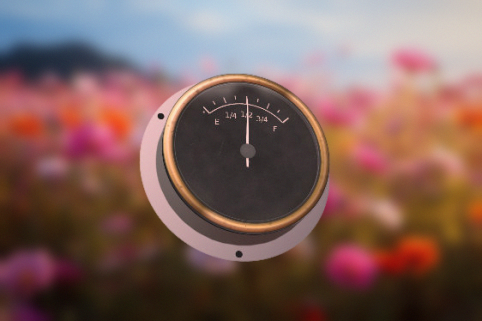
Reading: value=0.5
